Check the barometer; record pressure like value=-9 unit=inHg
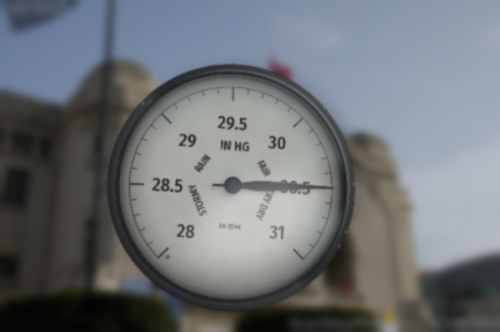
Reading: value=30.5 unit=inHg
